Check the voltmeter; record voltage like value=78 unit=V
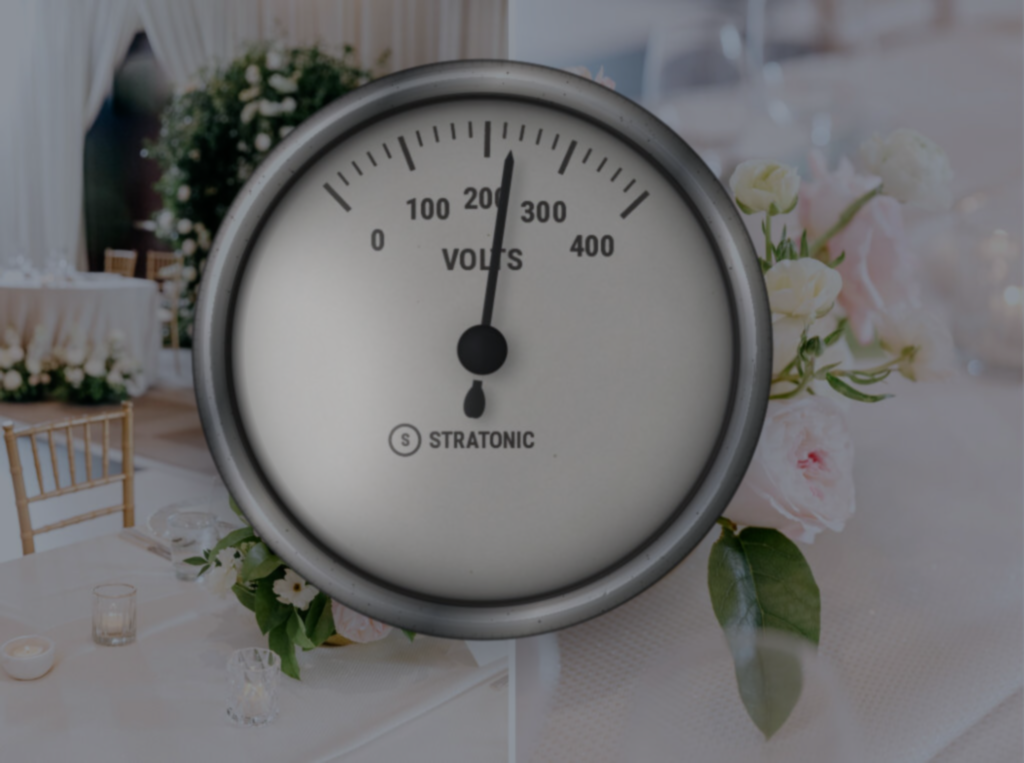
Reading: value=230 unit=V
